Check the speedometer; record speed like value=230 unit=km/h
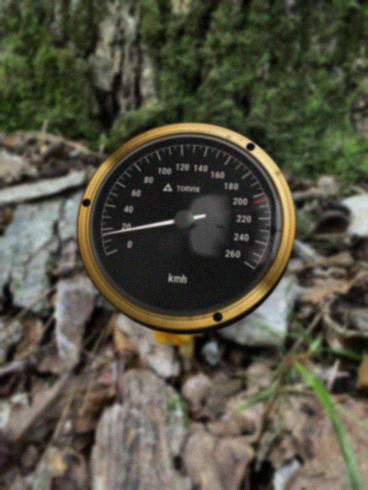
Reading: value=15 unit=km/h
